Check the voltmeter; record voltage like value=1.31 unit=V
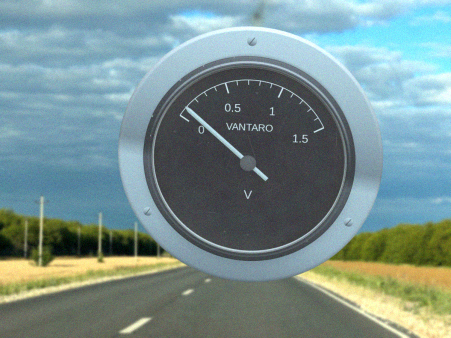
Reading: value=0.1 unit=V
